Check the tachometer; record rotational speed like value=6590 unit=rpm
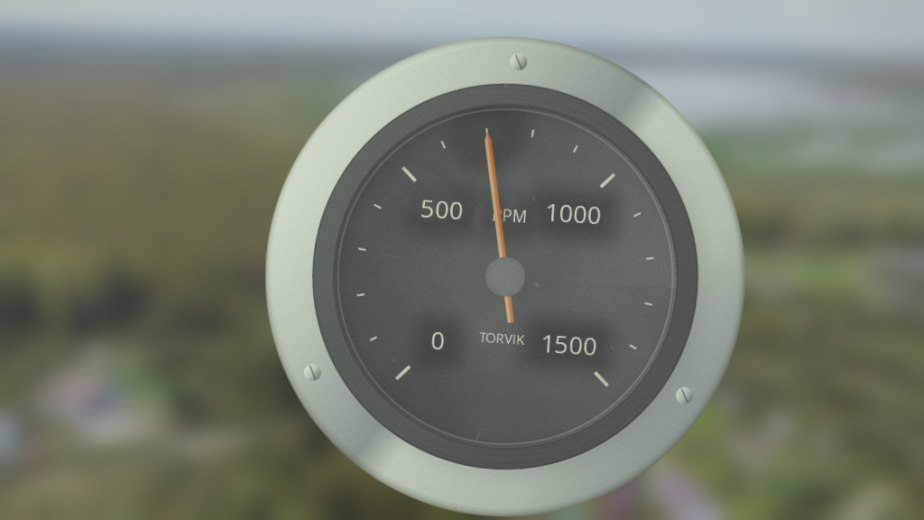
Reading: value=700 unit=rpm
